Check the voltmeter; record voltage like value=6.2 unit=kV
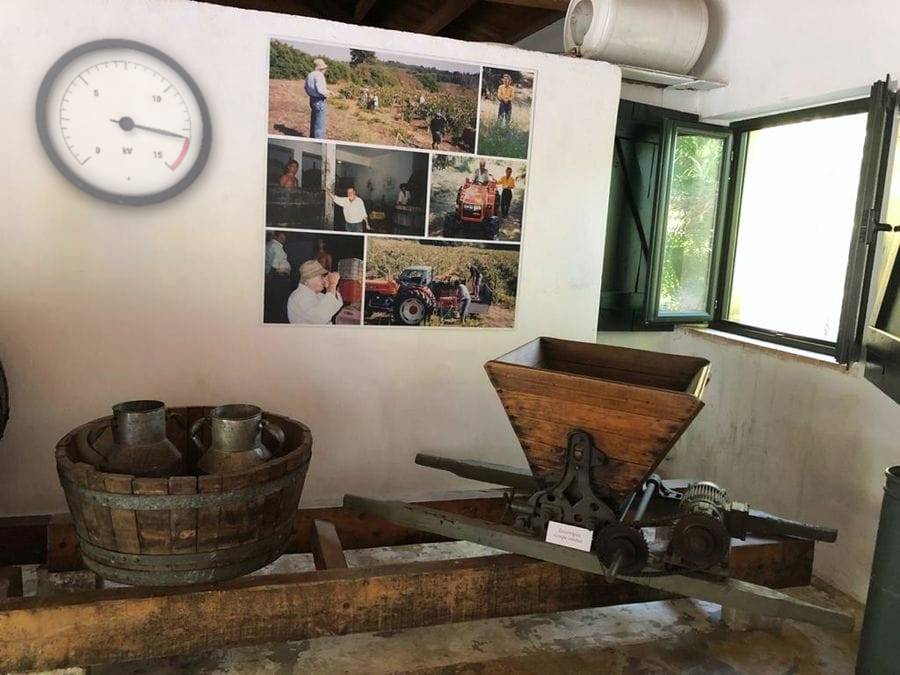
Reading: value=13 unit=kV
